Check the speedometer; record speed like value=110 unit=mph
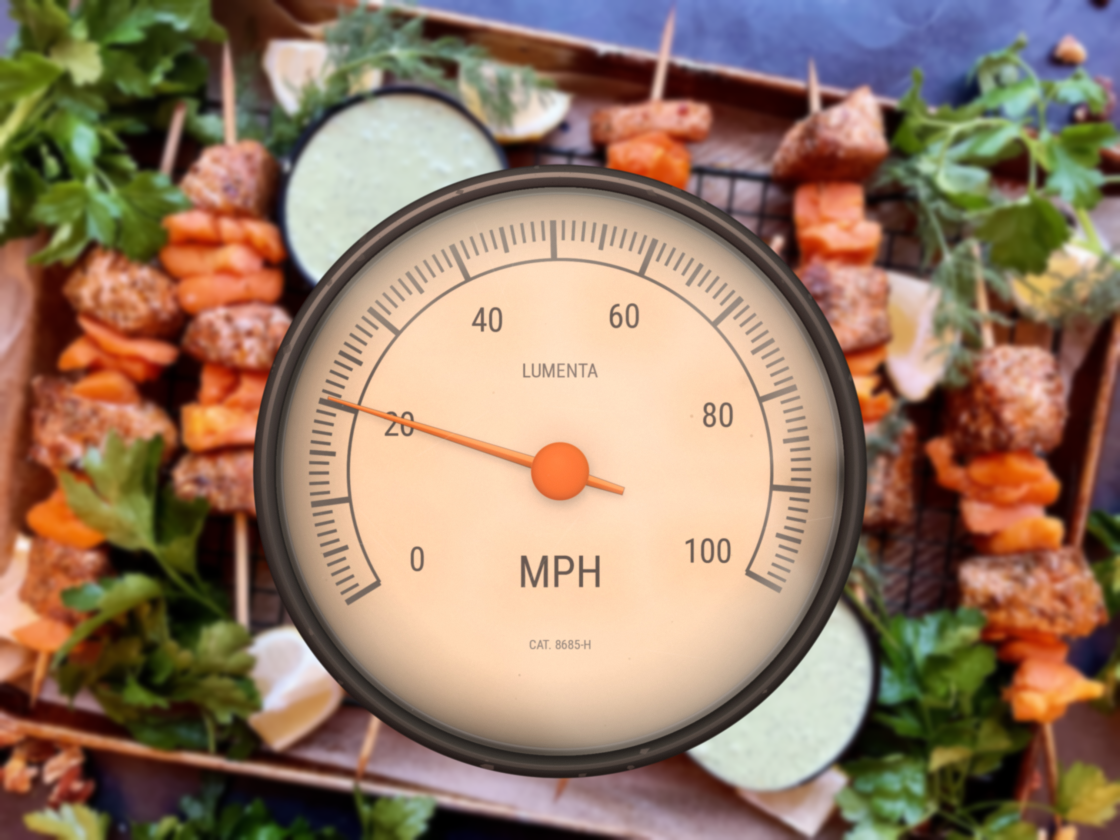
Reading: value=20.5 unit=mph
